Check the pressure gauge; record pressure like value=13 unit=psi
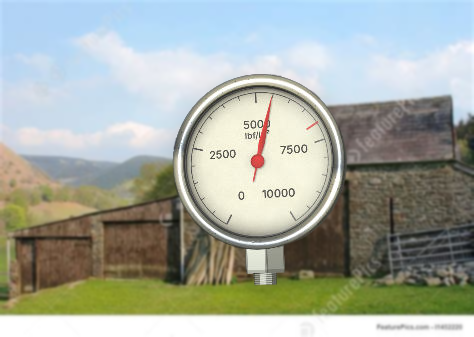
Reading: value=5500 unit=psi
